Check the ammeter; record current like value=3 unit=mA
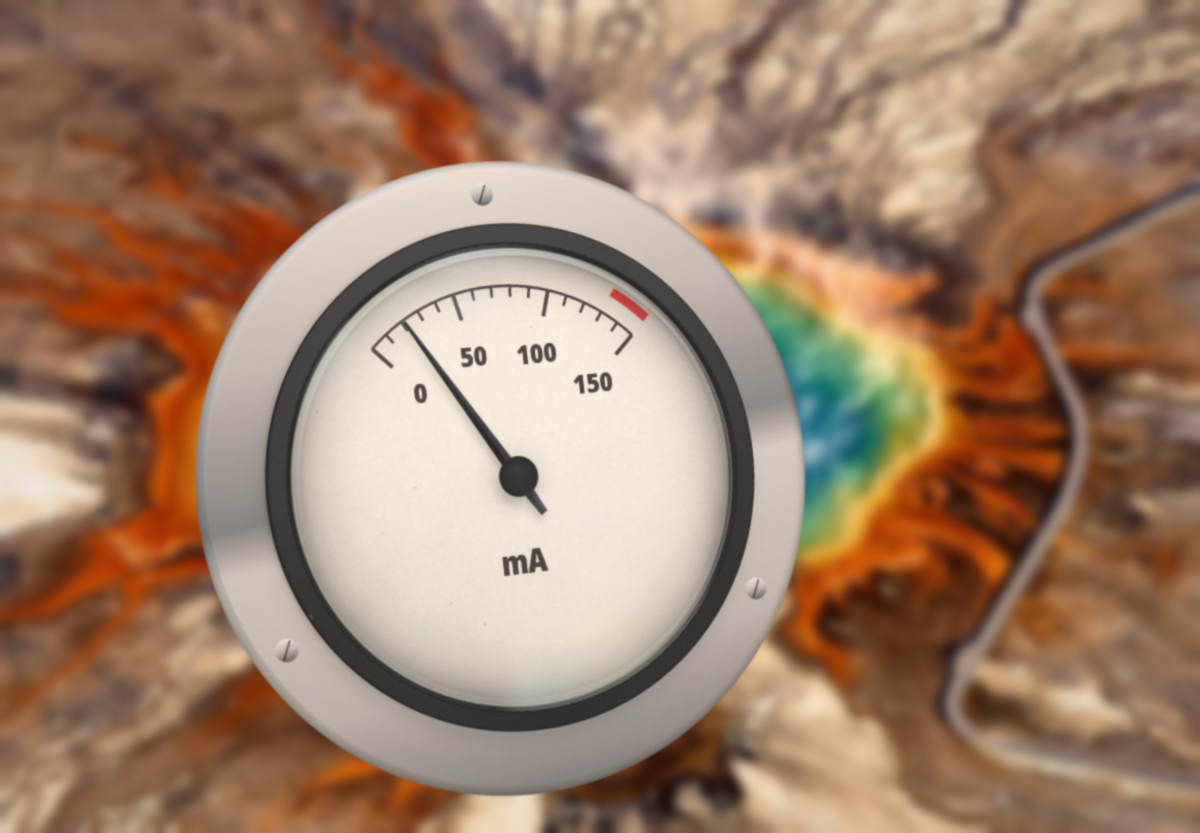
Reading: value=20 unit=mA
